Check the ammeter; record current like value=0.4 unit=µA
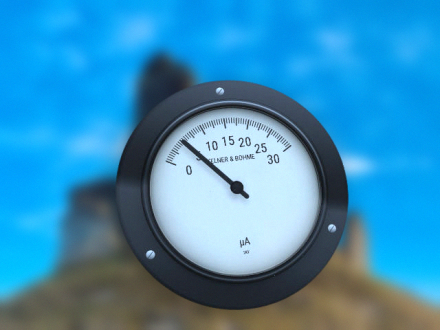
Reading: value=5 unit=µA
